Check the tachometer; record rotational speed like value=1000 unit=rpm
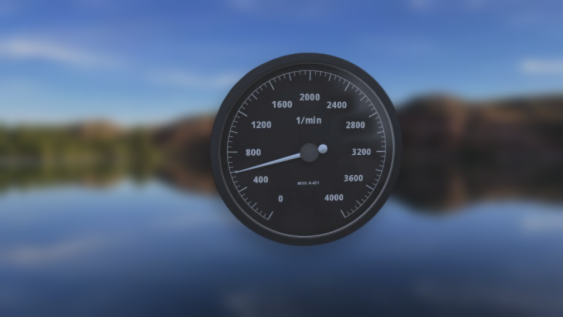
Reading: value=600 unit=rpm
